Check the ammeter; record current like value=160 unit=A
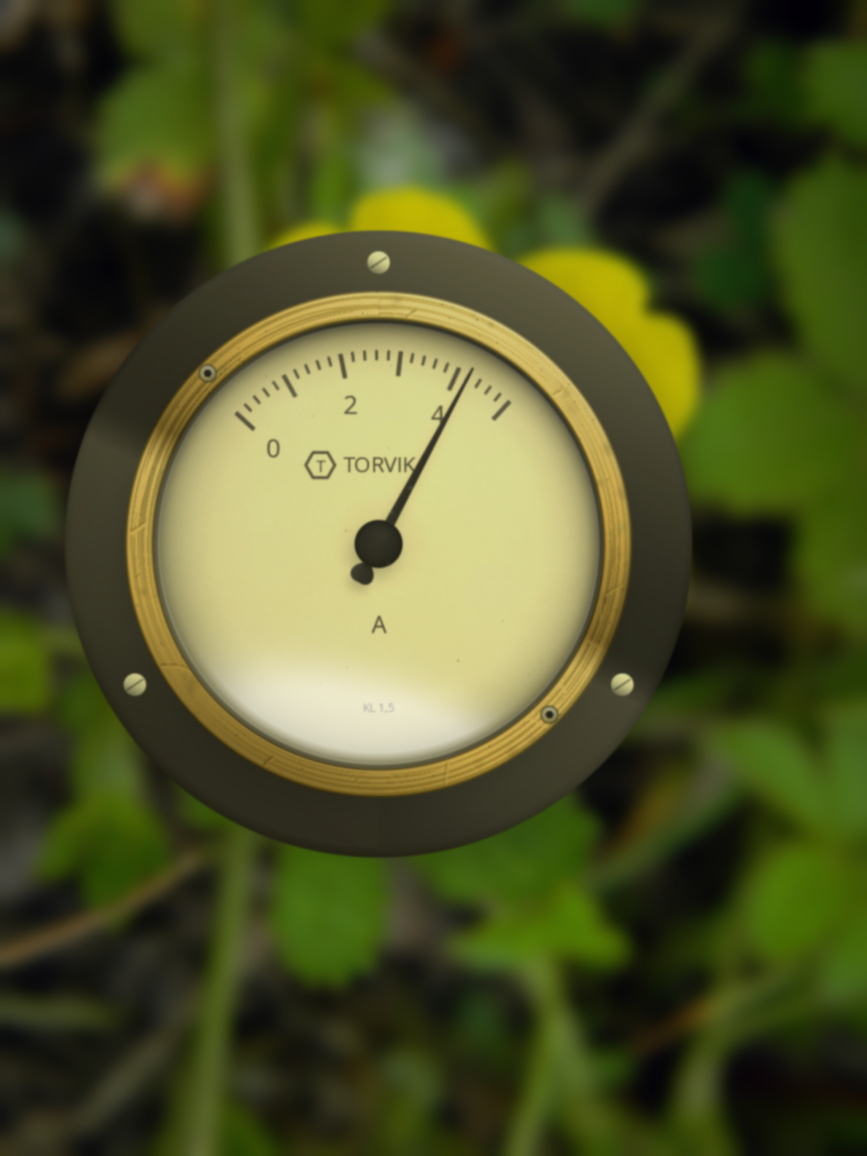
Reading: value=4.2 unit=A
